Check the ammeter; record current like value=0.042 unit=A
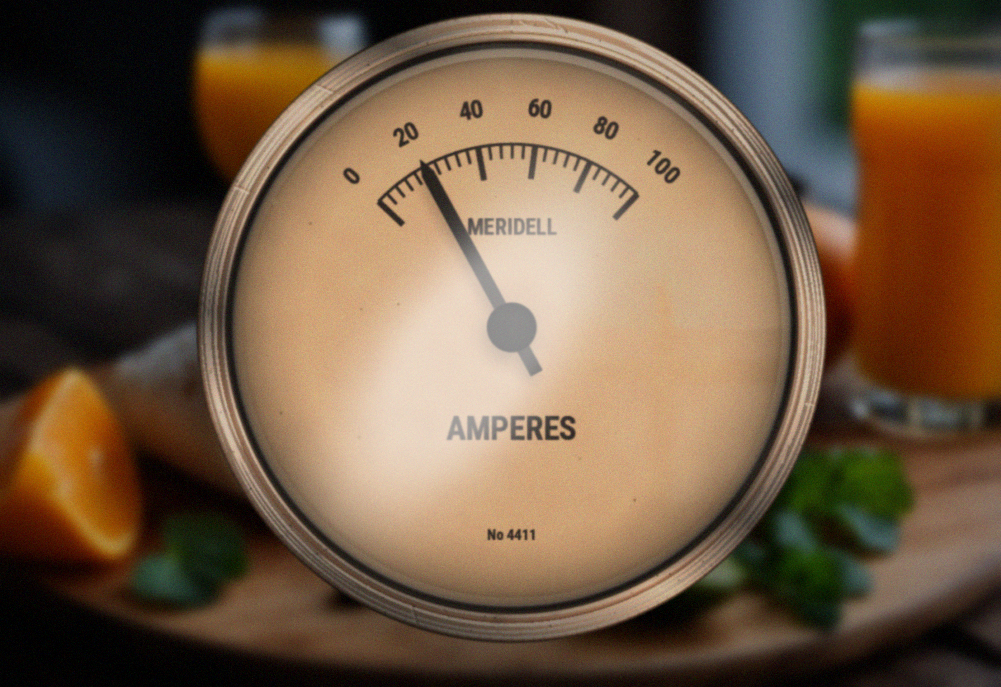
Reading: value=20 unit=A
